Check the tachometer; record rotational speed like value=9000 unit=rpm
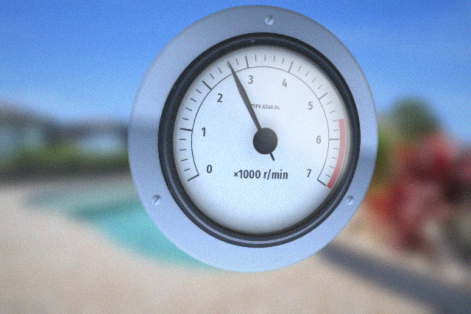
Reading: value=2600 unit=rpm
